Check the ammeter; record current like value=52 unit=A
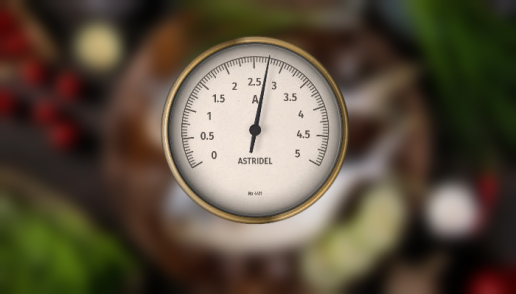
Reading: value=2.75 unit=A
